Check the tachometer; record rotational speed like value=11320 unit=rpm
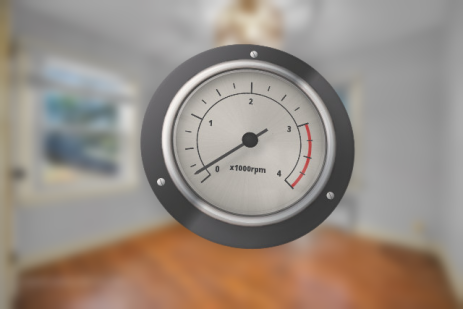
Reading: value=125 unit=rpm
